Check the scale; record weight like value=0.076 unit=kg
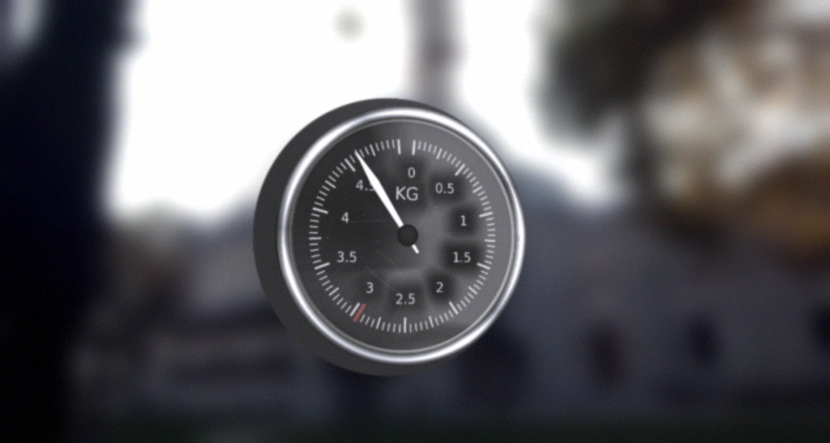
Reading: value=4.6 unit=kg
